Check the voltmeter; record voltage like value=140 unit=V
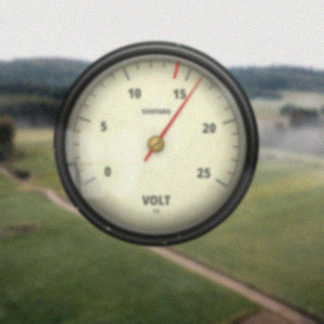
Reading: value=16 unit=V
